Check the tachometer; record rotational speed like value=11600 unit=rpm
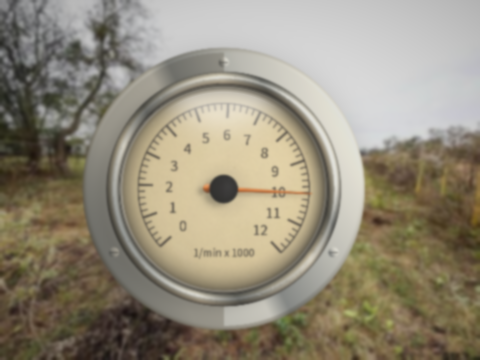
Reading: value=10000 unit=rpm
